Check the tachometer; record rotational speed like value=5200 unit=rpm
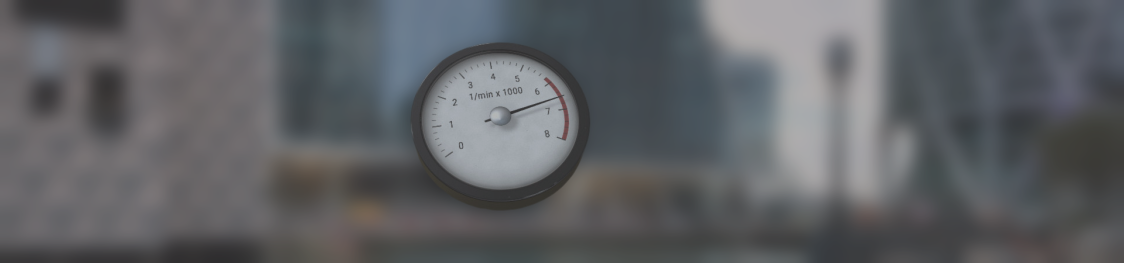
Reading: value=6600 unit=rpm
